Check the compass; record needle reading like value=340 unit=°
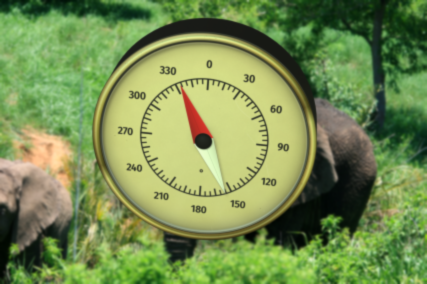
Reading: value=335 unit=°
